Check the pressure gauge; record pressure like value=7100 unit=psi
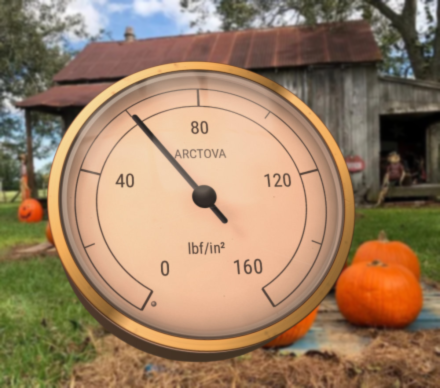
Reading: value=60 unit=psi
